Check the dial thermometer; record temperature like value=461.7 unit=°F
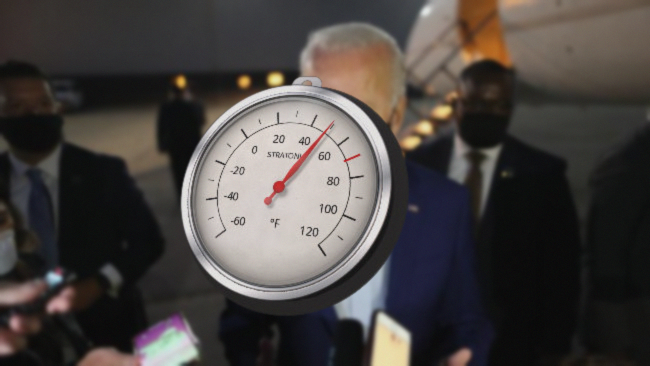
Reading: value=50 unit=°F
